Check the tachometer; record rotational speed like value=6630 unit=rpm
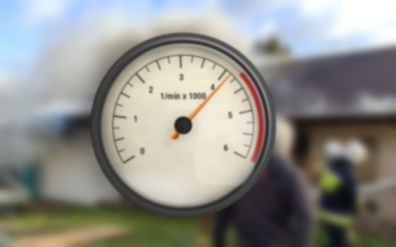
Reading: value=4125 unit=rpm
